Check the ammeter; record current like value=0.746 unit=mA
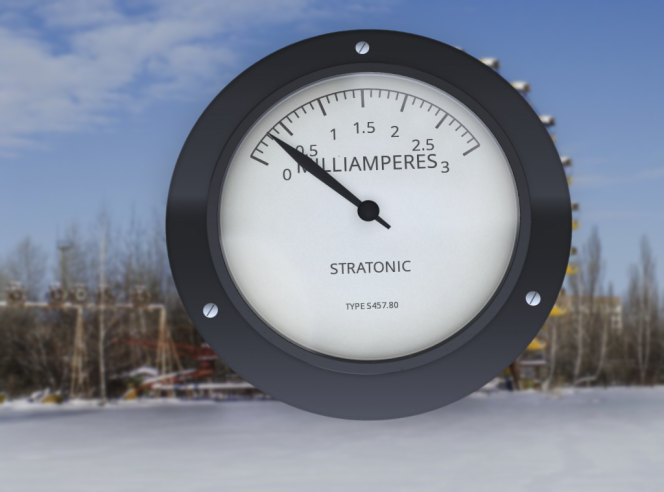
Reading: value=0.3 unit=mA
